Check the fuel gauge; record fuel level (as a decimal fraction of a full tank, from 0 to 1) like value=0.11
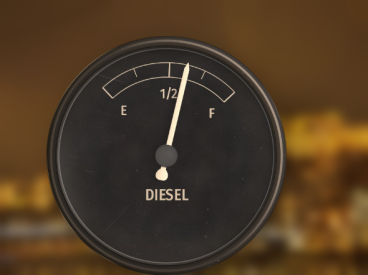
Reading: value=0.625
